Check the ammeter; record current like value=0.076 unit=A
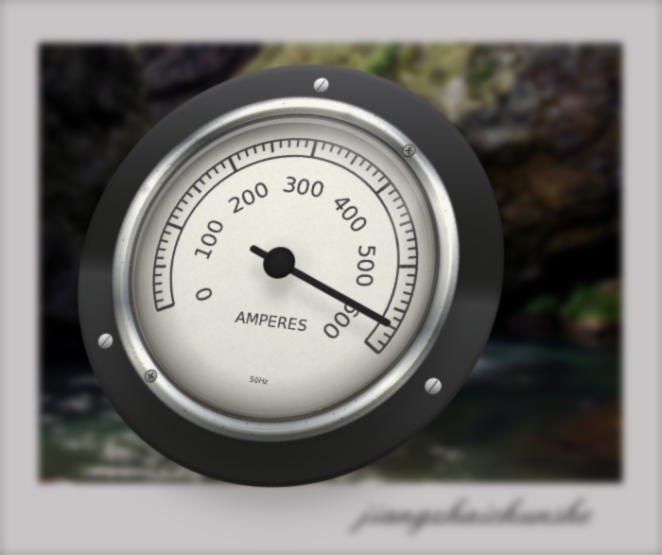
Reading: value=570 unit=A
